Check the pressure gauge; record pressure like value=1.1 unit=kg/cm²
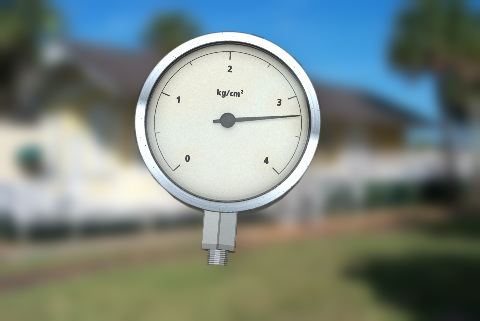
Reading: value=3.25 unit=kg/cm²
